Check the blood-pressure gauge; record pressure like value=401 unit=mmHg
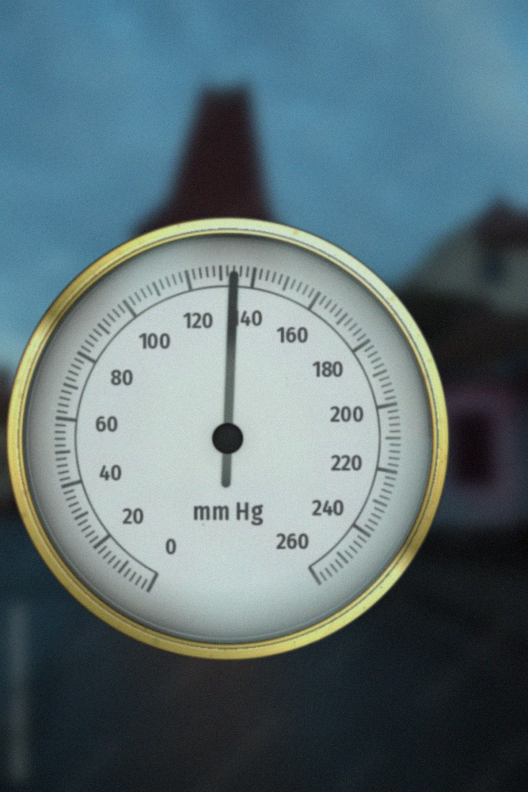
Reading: value=134 unit=mmHg
